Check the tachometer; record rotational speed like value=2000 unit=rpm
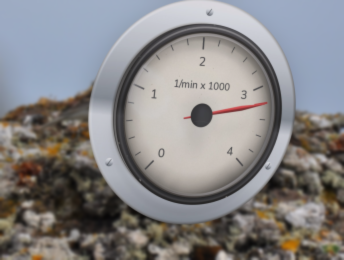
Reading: value=3200 unit=rpm
